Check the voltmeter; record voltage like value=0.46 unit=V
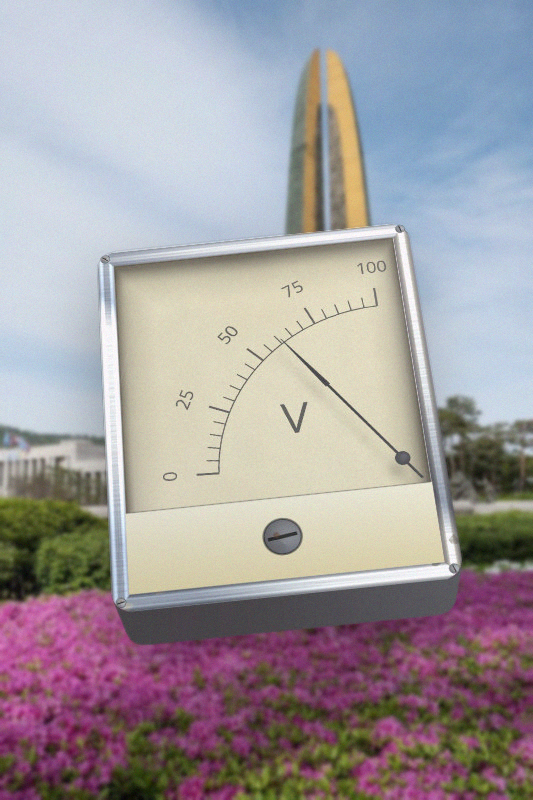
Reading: value=60 unit=V
